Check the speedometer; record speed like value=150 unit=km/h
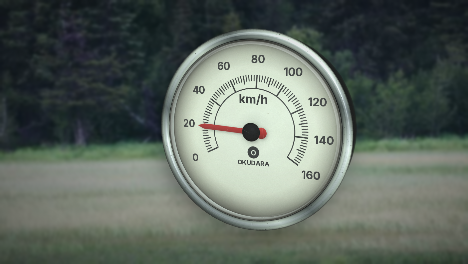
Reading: value=20 unit=km/h
